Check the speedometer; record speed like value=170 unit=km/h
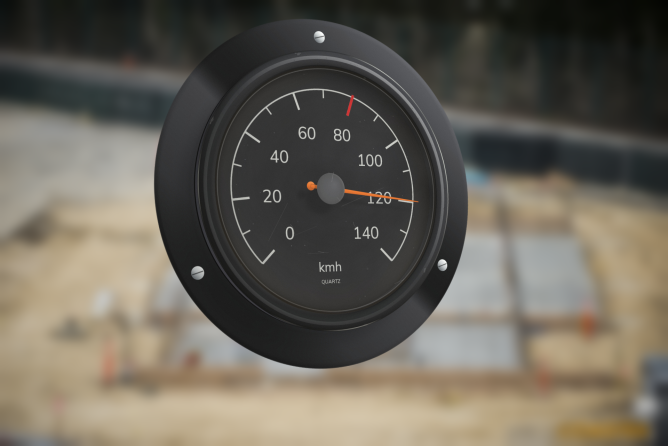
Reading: value=120 unit=km/h
